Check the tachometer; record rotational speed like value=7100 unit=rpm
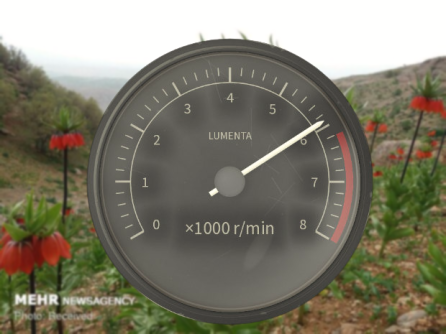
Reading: value=5900 unit=rpm
